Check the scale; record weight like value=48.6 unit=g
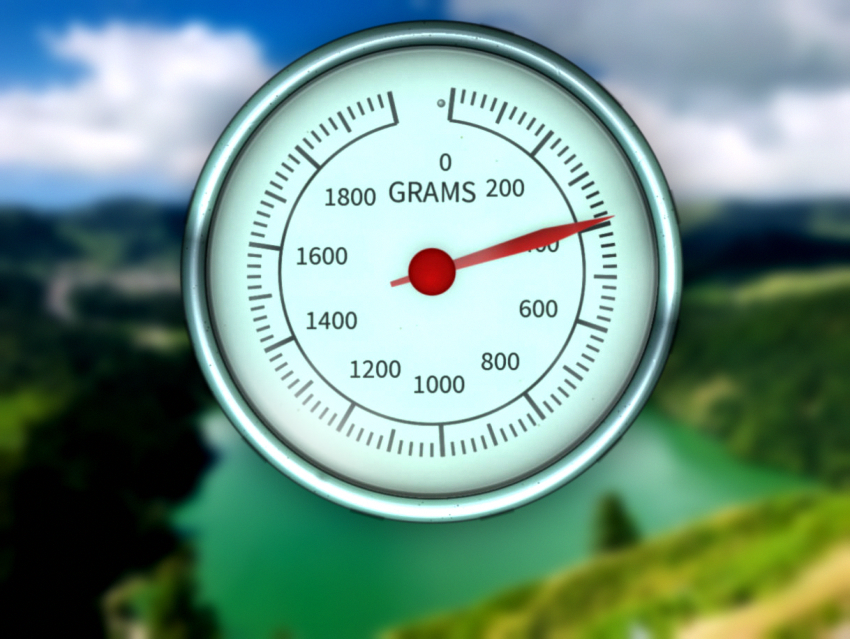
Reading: value=390 unit=g
